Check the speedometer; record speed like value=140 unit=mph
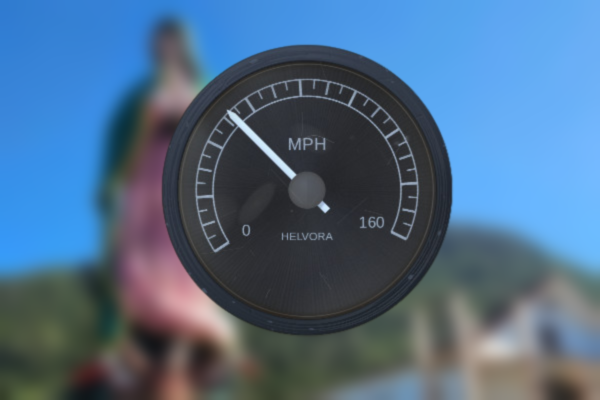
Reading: value=52.5 unit=mph
